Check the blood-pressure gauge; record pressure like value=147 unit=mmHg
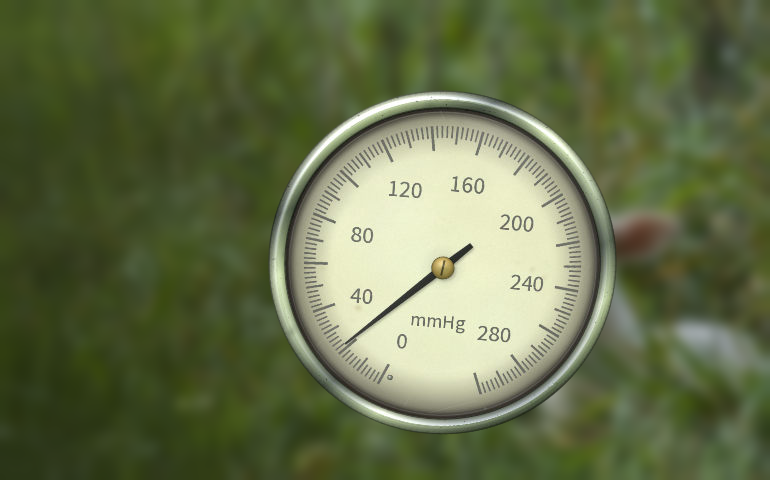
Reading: value=22 unit=mmHg
